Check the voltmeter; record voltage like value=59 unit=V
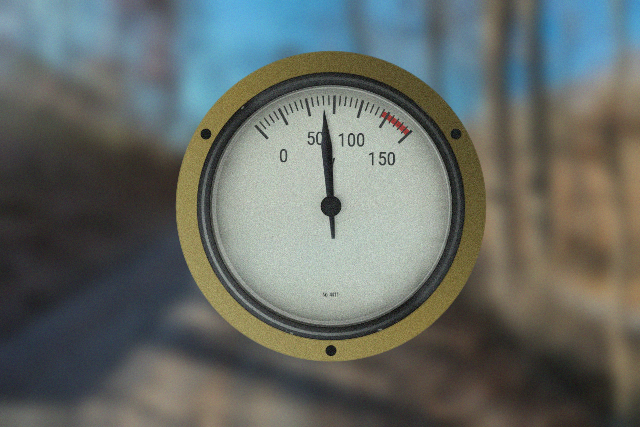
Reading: value=65 unit=V
